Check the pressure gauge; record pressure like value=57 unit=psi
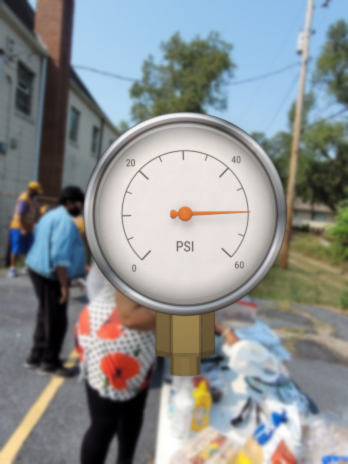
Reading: value=50 unit=psi
